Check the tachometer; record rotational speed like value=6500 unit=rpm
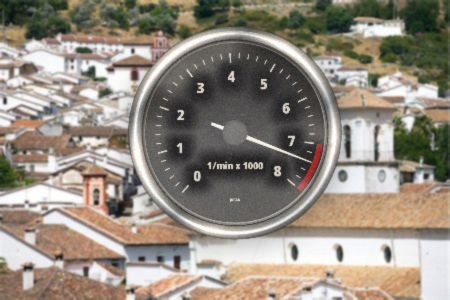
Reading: value=7400 unit=rpm
